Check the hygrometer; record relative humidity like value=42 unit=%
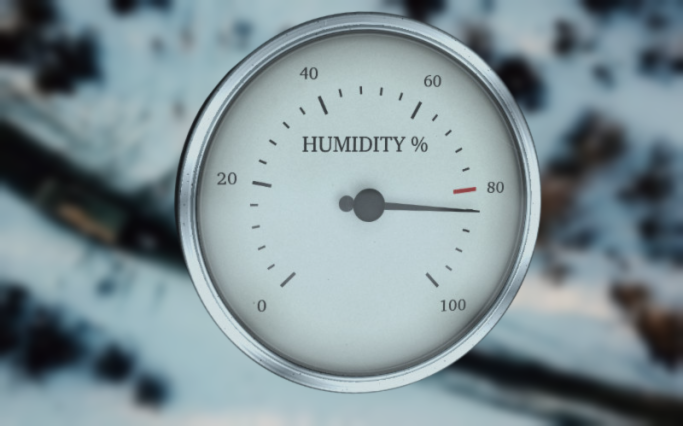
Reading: value=84 unit=%
